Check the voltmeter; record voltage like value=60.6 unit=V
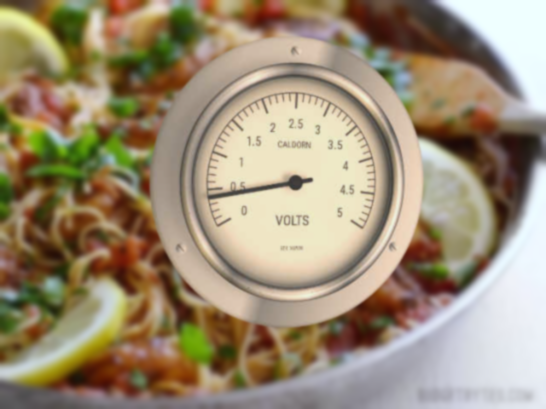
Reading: value=0.4 unit=V
